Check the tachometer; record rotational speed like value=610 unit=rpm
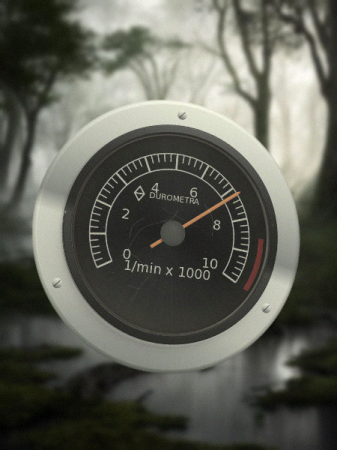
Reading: value=7200 unit=rpm
